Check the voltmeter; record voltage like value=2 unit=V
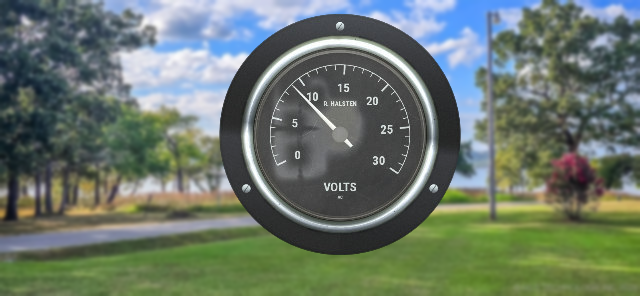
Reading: value=9 unit=V
